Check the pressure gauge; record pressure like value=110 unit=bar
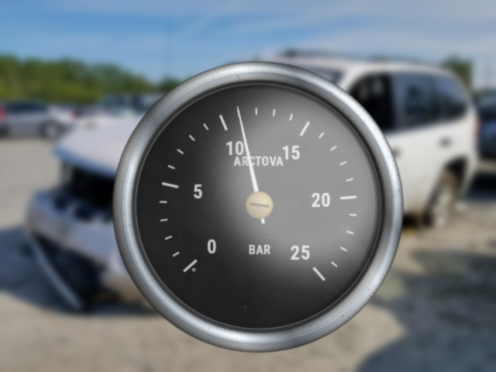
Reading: value=11 unit=bar
